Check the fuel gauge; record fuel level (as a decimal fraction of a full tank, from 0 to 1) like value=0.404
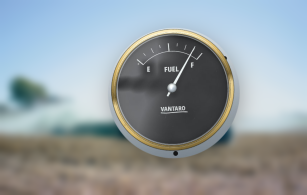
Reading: value=0.875
